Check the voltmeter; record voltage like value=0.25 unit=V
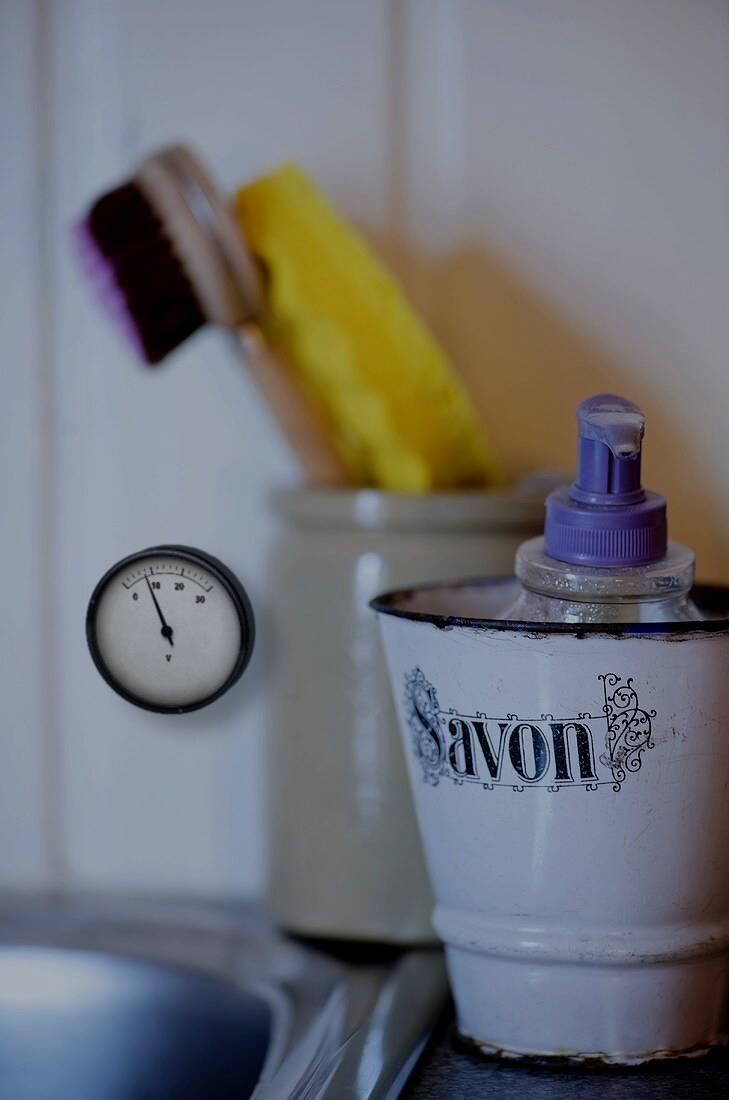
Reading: value=8 unit=V
